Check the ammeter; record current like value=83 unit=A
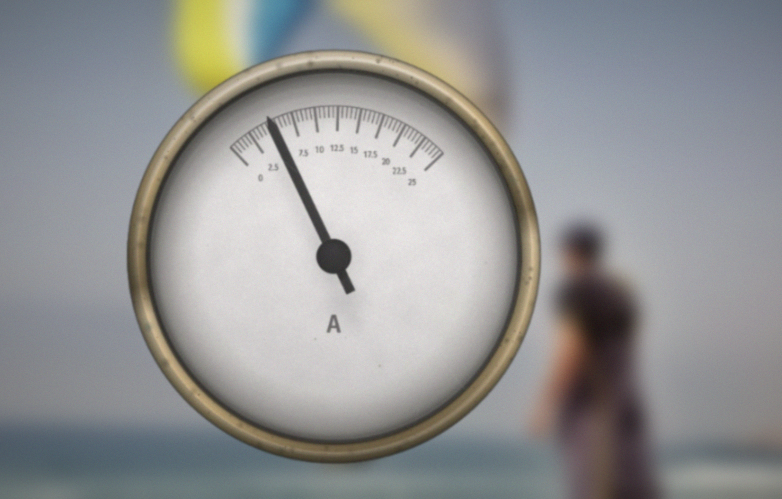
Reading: value=5 unit=A
